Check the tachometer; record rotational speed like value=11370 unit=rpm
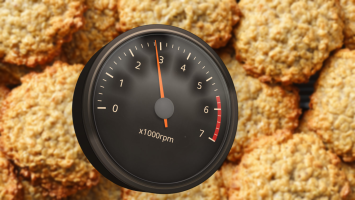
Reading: value=2800 unit=rpm
